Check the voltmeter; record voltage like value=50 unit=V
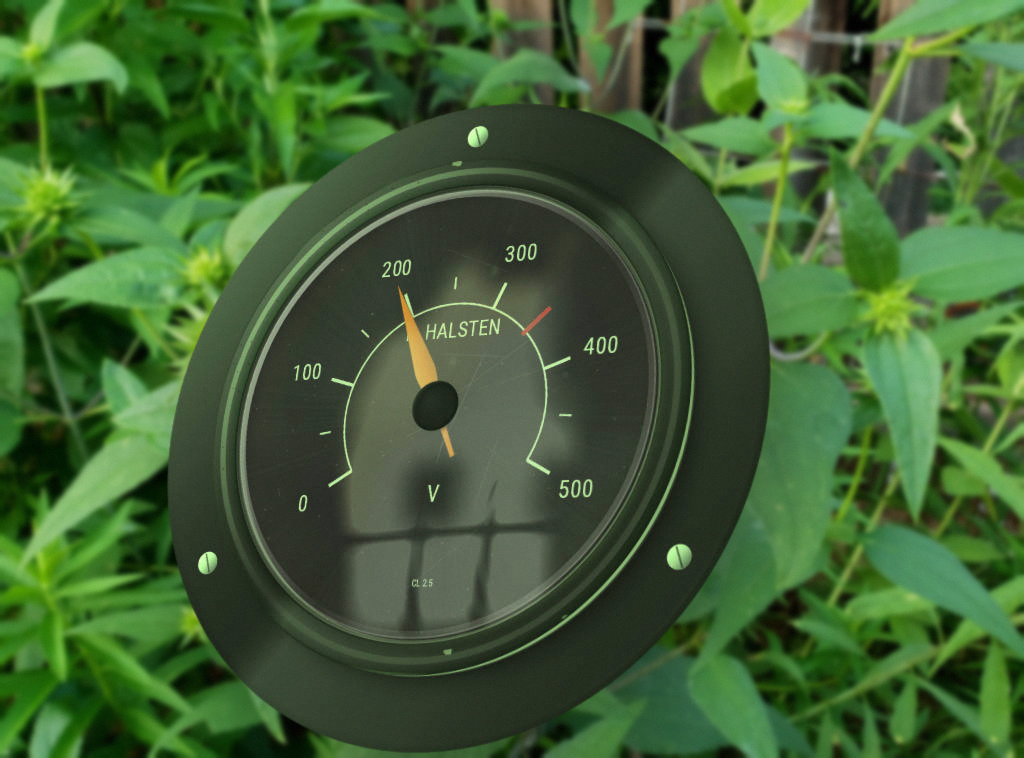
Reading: value=200 unit=V
